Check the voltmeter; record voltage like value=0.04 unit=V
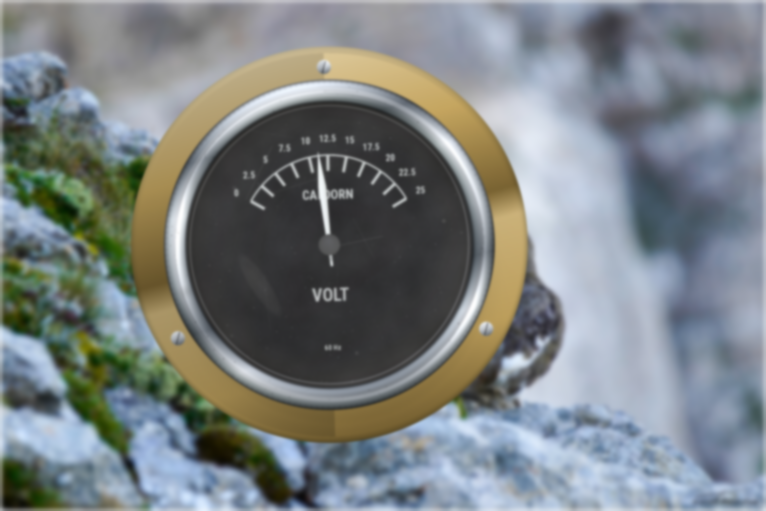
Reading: value=11.25 unit=V
